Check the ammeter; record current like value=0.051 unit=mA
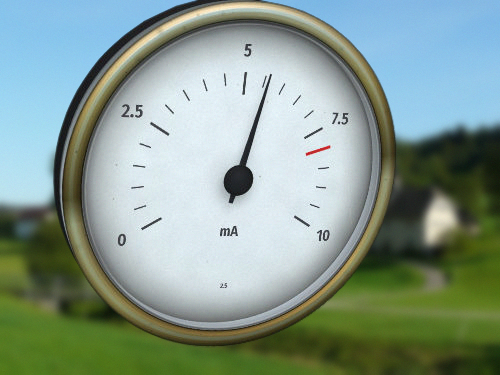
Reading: value=5.5 unit=mA
